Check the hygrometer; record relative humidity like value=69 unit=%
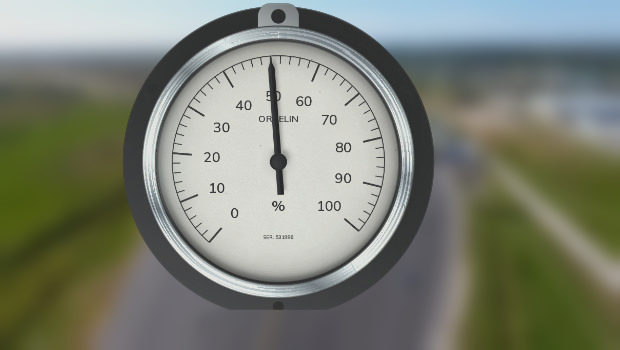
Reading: value=50 unit=%
